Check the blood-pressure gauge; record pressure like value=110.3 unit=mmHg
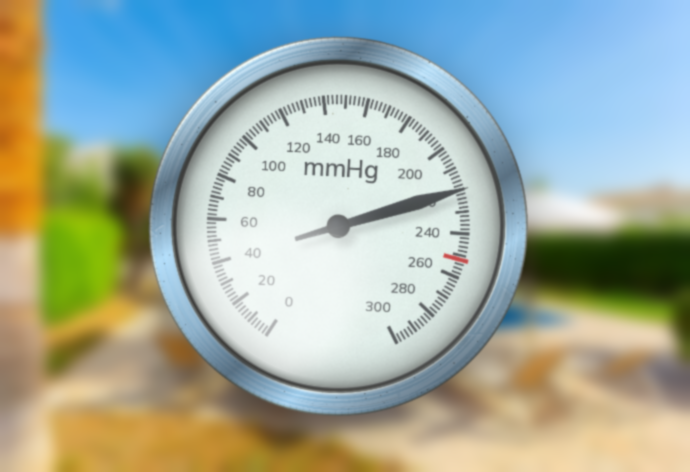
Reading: value=220 unit=mmHg
